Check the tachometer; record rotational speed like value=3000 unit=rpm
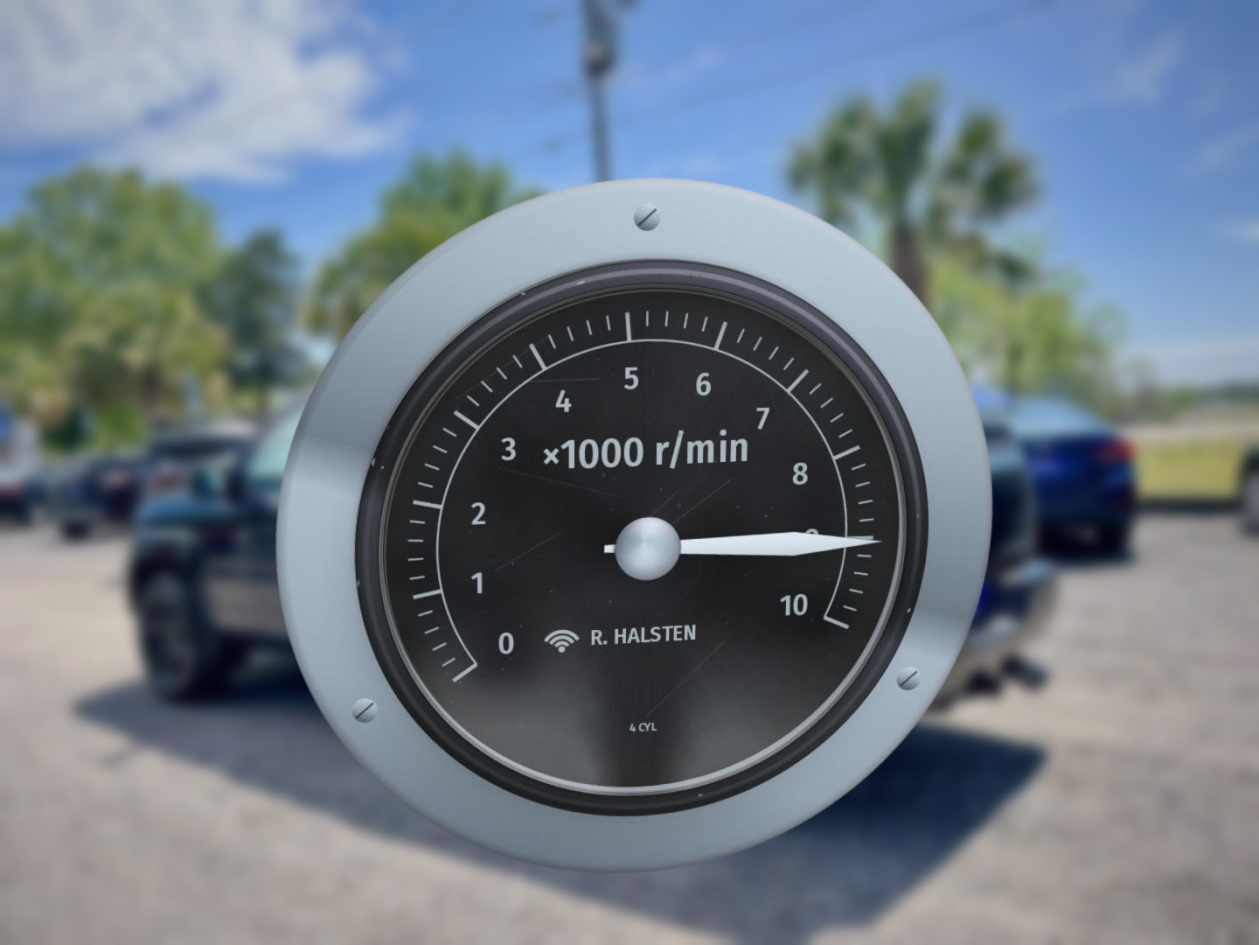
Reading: value=9000 unit=rpm
